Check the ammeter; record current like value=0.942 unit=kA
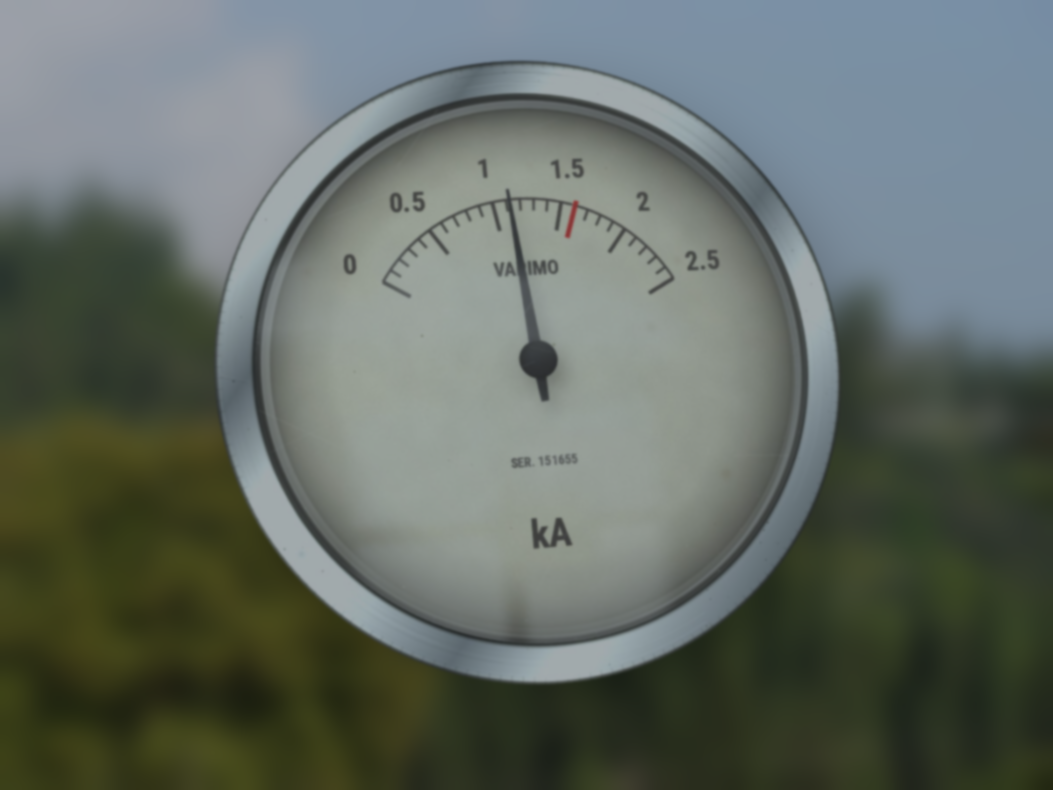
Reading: value=1.1 unit=kA
